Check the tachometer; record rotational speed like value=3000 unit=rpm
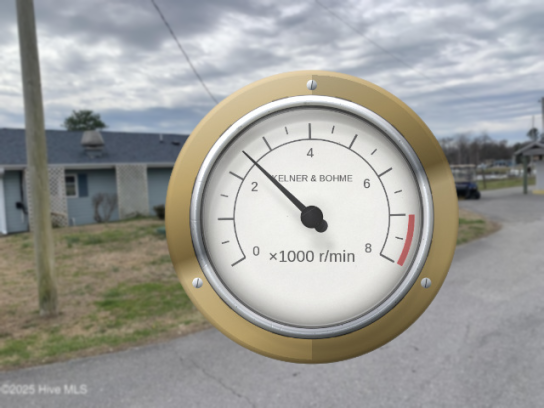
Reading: value=2500 unit=rpm
